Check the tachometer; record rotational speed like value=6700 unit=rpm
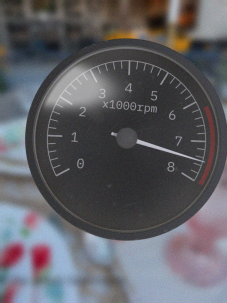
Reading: value=7500 unit=rpm
